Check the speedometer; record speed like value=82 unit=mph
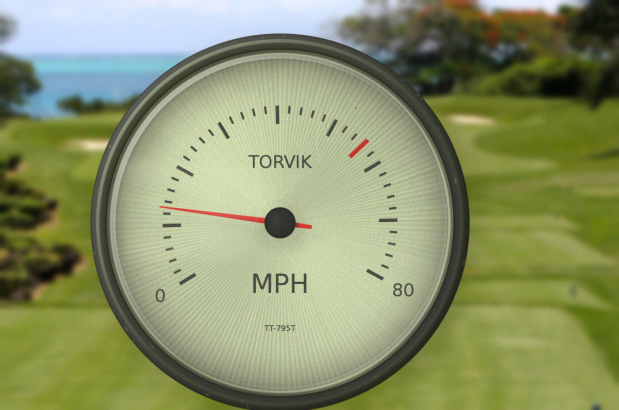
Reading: value=13 unit=mph
